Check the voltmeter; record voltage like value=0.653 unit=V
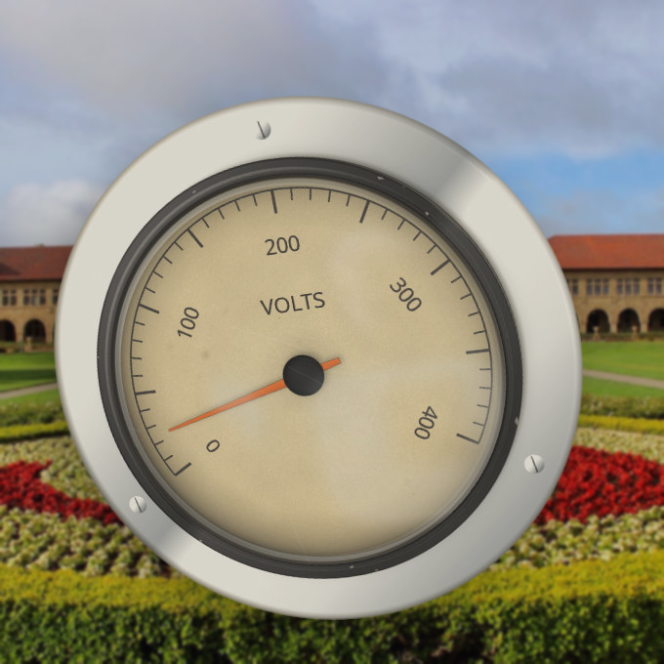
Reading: value=25 unit=V
